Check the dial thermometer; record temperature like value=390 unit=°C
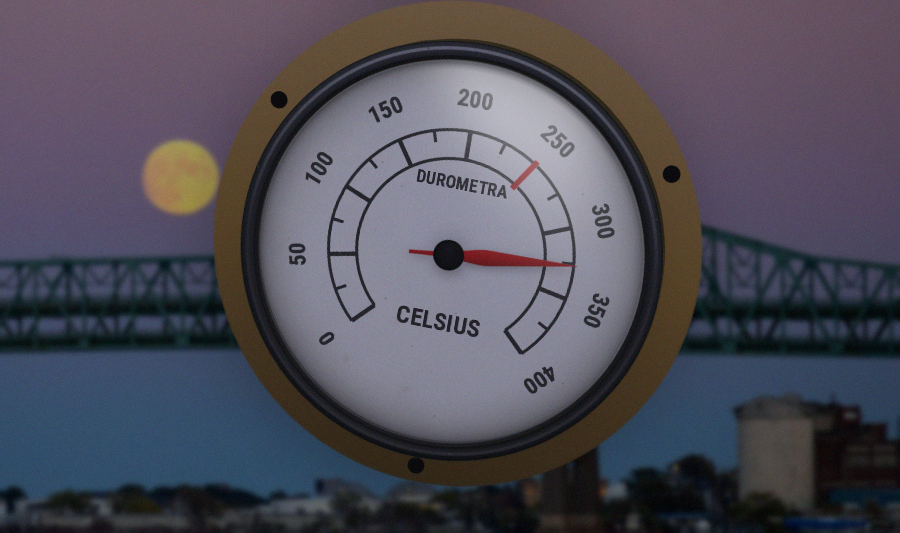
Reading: value=325 unit=°C
